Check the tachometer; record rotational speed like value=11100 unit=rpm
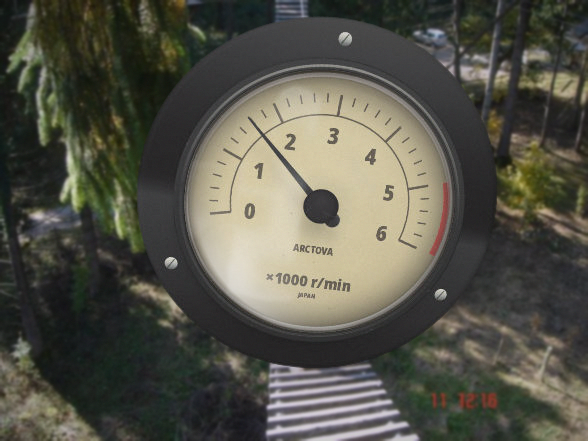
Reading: value=1600 unit=rpm
